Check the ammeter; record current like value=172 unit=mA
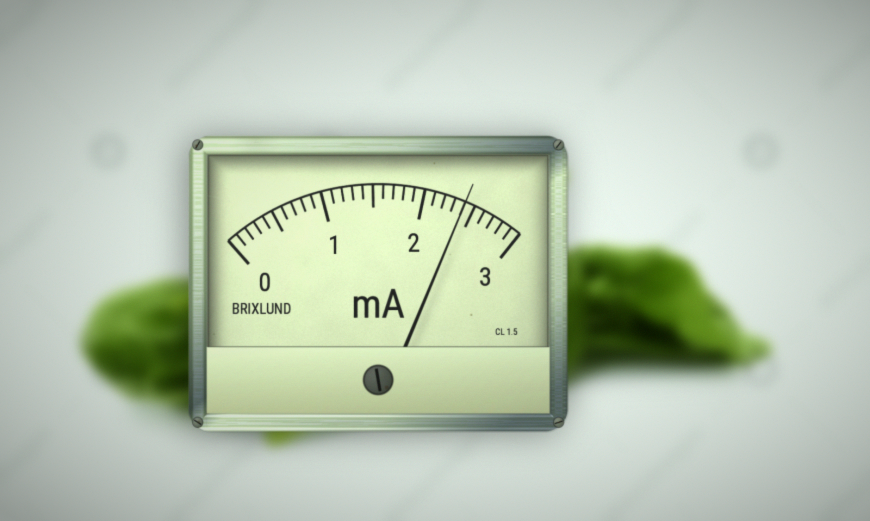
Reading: value=2.4 unit=mA
